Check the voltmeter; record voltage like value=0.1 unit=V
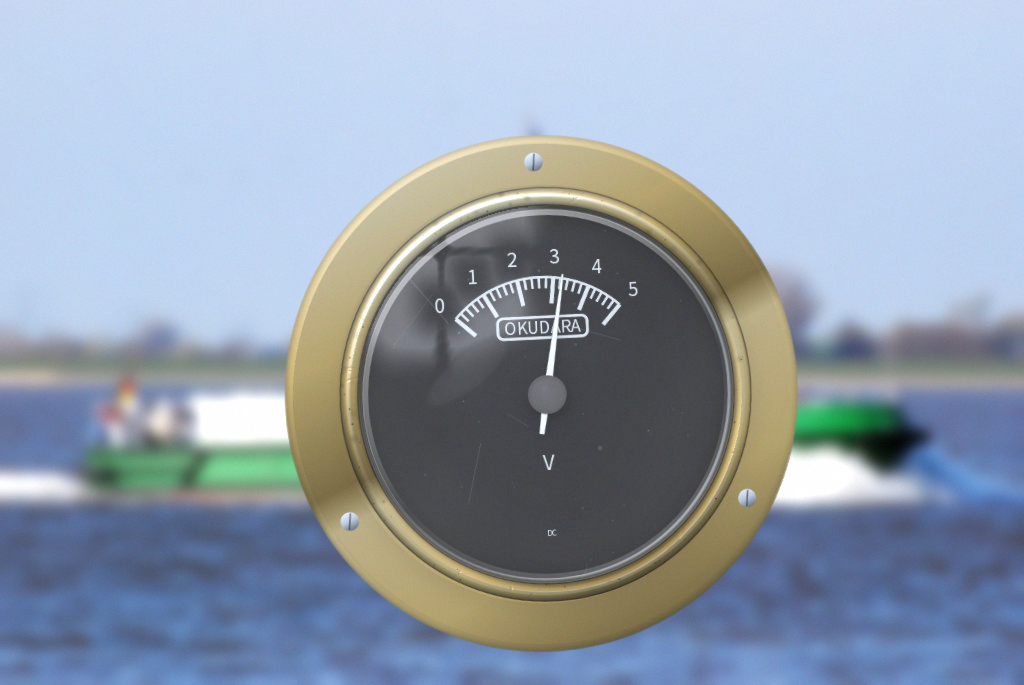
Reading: value=3.2 unit=V
